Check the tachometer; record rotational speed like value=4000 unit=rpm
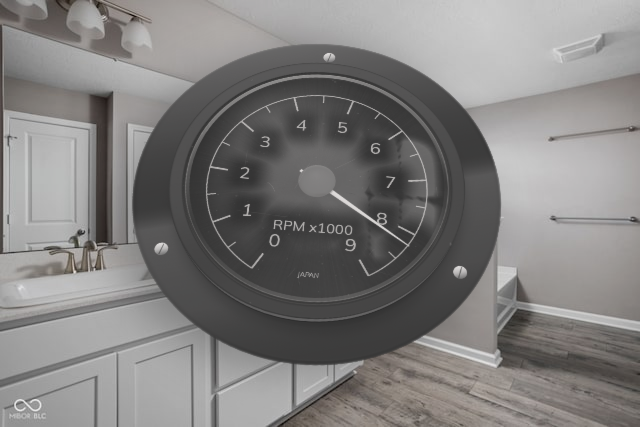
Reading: value=8250 unit=rpm
